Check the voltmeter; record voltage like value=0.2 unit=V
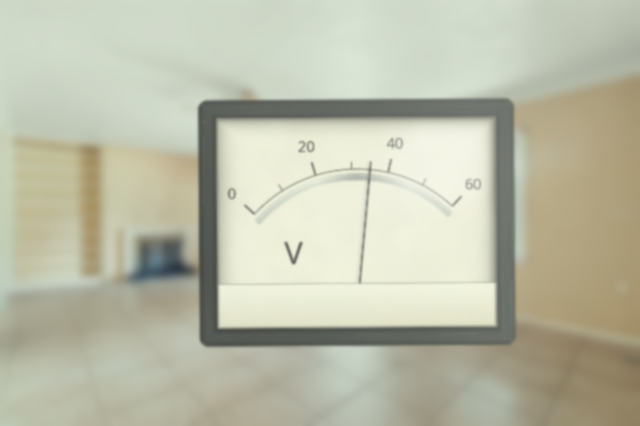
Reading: value=35 unit=V
